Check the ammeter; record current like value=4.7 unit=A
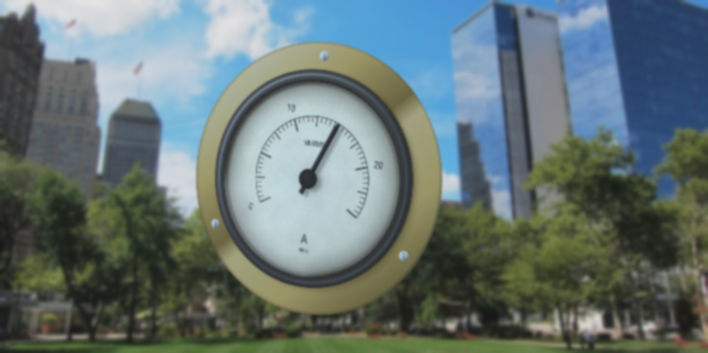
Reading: value=15 unit=A
